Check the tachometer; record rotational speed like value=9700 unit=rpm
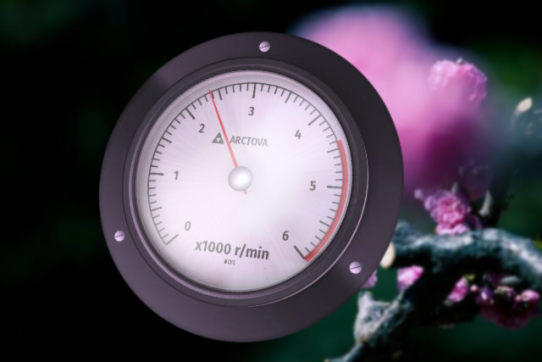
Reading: value=2400 unit=rpm
